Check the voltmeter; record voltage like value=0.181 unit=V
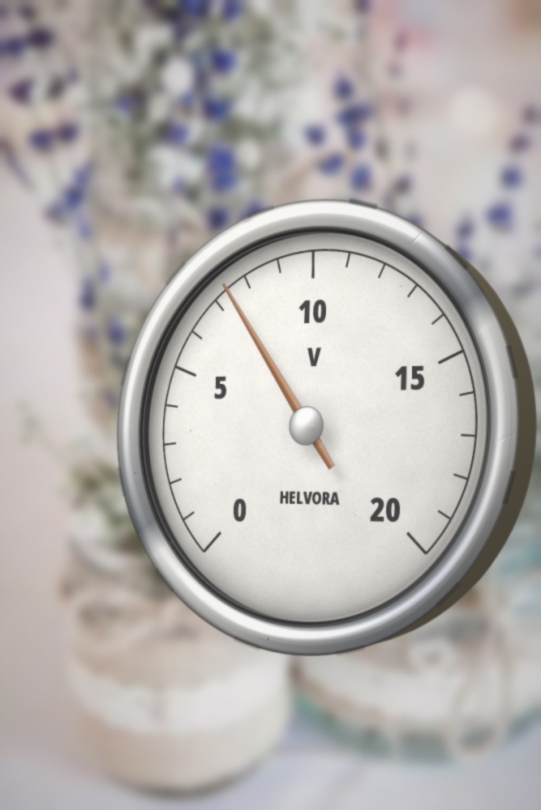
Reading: value=7.5 unit=V
